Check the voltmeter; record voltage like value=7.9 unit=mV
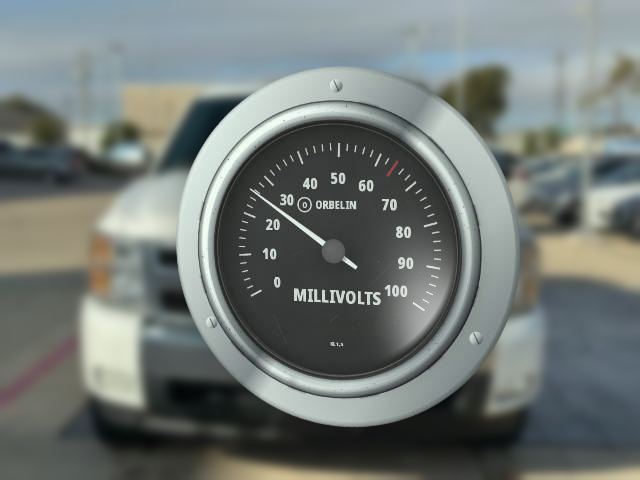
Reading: value=26 unit=mV
